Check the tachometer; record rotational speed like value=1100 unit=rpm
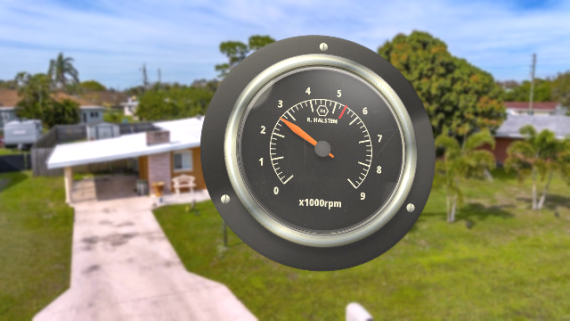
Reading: value=2600 unit=rpm
